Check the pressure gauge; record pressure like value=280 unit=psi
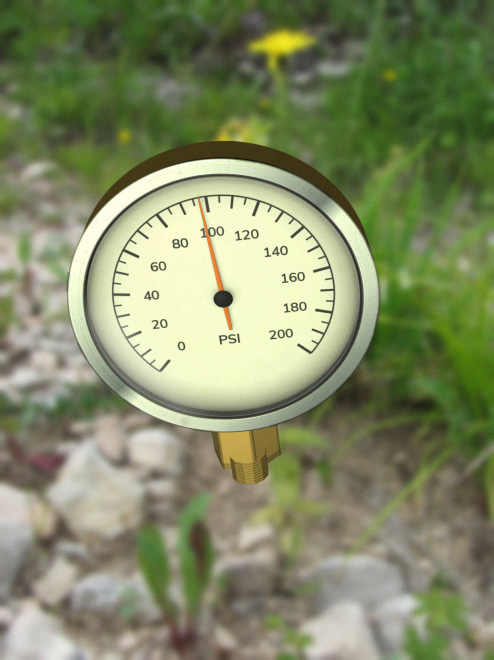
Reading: value=97.5 unit=psi
